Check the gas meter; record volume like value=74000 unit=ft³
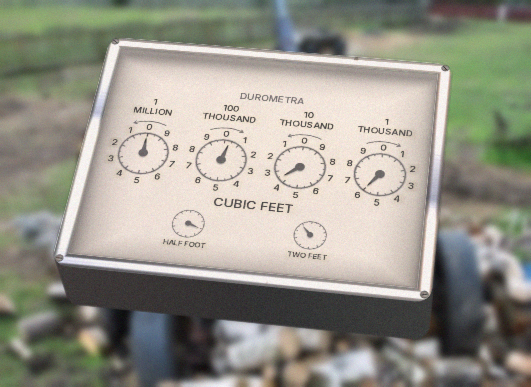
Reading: value=3600 unit=ft³
